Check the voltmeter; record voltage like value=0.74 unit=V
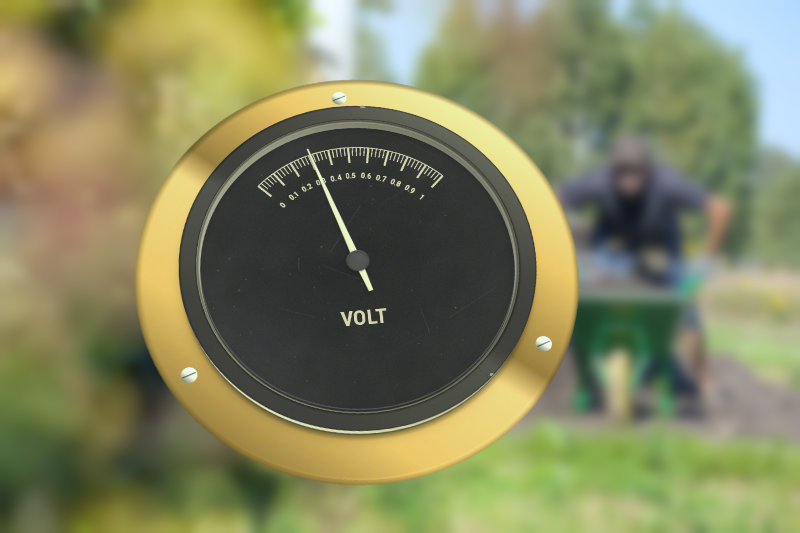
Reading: value=0.3 unit=V
